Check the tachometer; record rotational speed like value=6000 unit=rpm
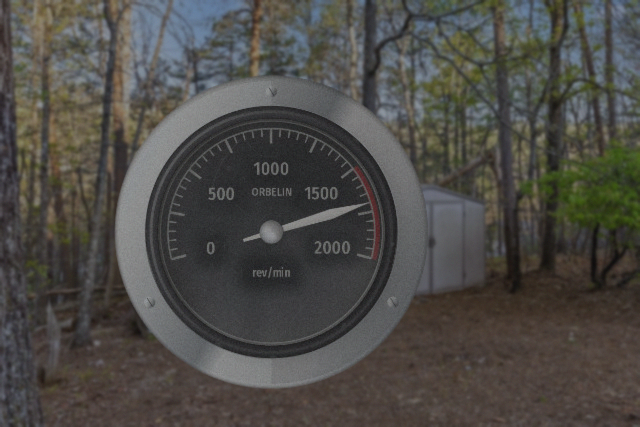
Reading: value=1700 unit=rpm
